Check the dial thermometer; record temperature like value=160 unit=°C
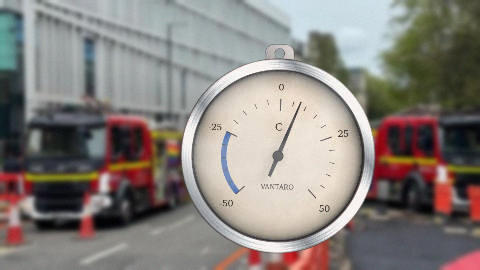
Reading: value=7.5 unit=°C
